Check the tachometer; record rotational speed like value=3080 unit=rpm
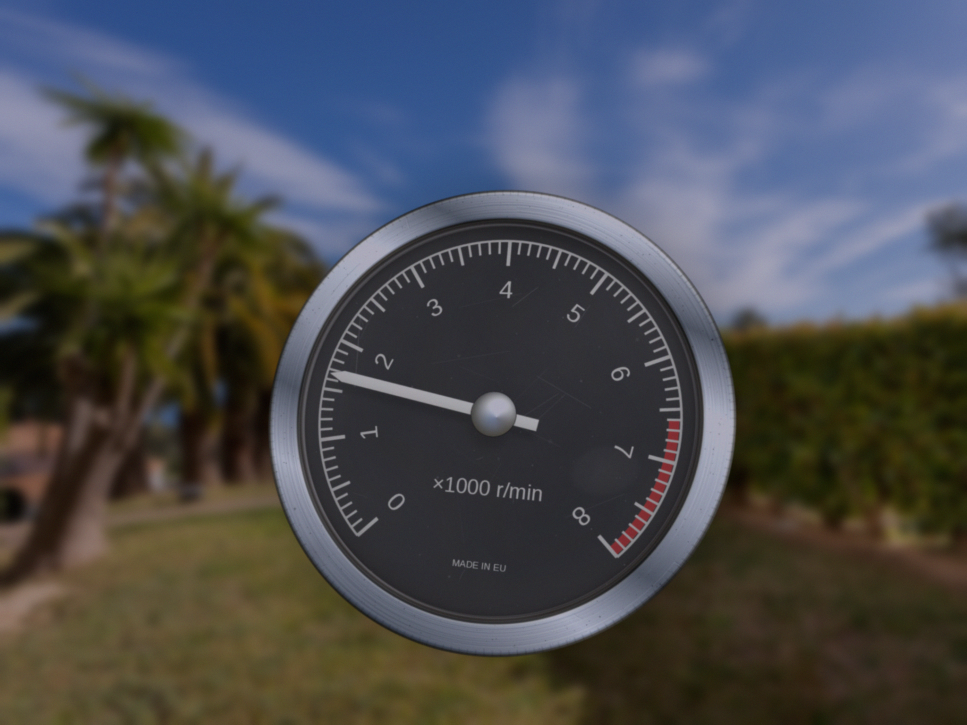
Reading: value=1650 unit=rpm
